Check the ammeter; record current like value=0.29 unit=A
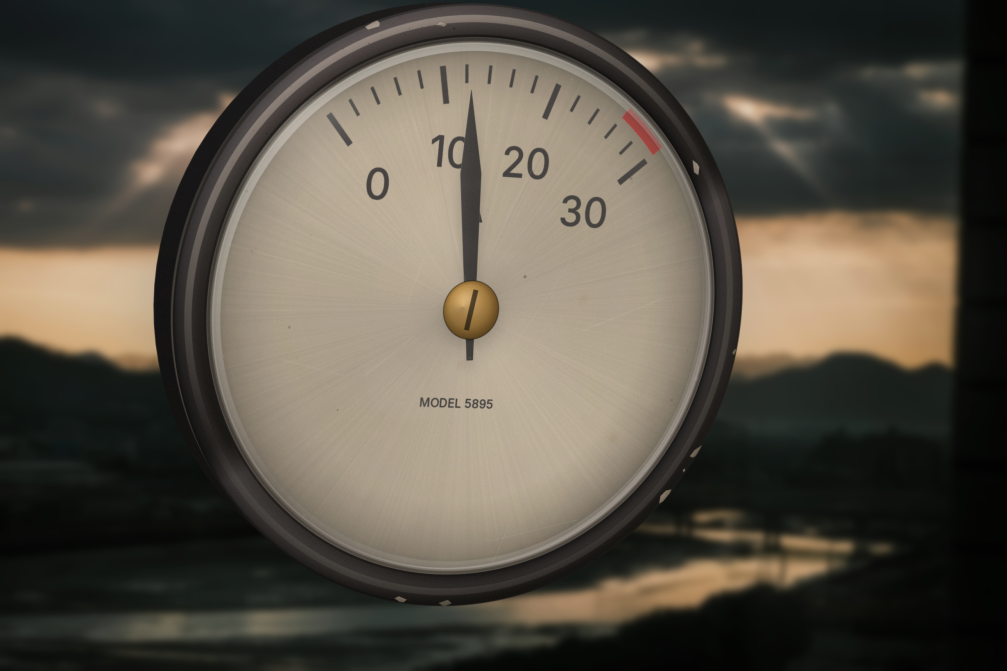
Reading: value=12 unit=A
